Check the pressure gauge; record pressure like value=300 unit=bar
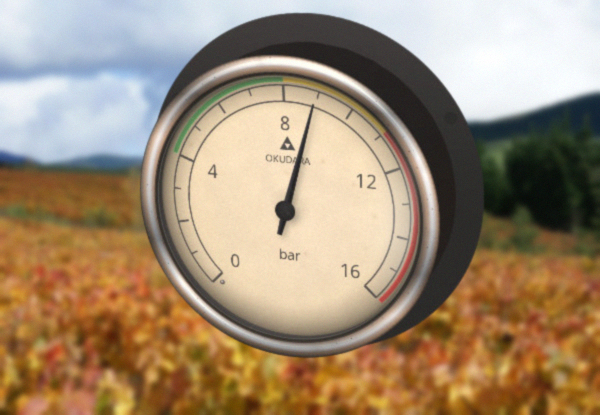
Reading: value=9 unit=bar
